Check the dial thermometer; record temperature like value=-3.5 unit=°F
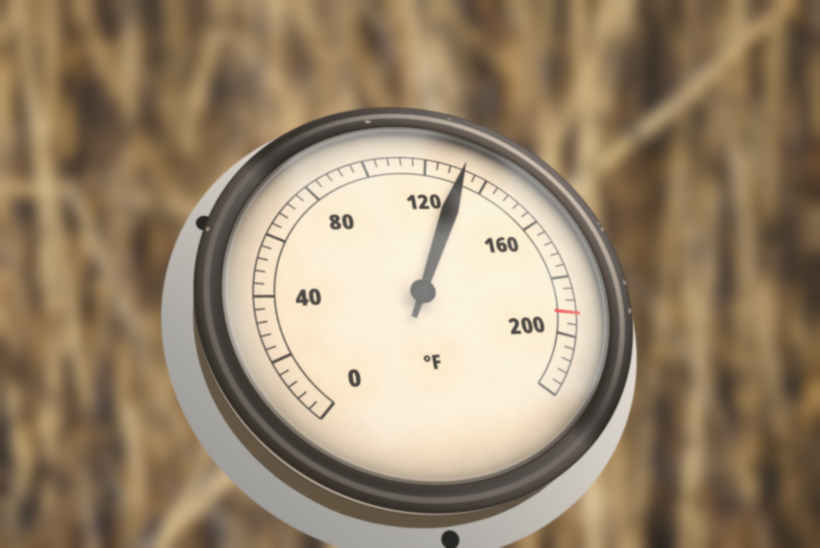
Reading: value=132 unit=°F
